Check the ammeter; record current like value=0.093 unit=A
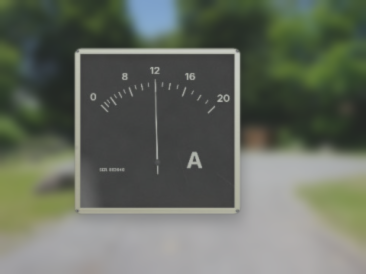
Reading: value=12 unit=A
